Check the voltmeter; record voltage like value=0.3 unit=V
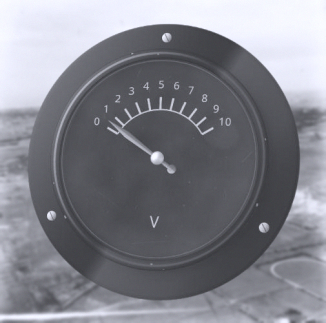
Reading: value=0.5 unit=V
